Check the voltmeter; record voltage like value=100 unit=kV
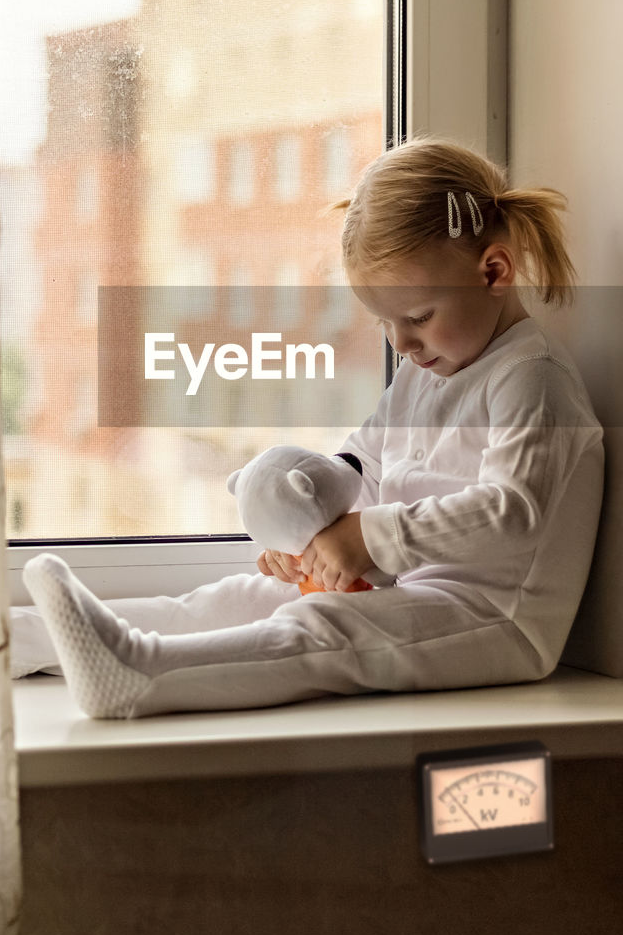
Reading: value=1 unit=kV
